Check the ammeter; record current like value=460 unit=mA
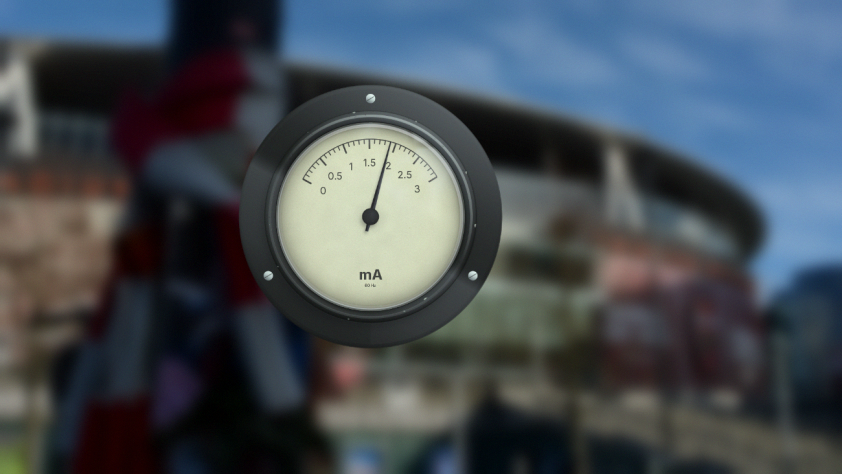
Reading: value=1.9 unit=mA
